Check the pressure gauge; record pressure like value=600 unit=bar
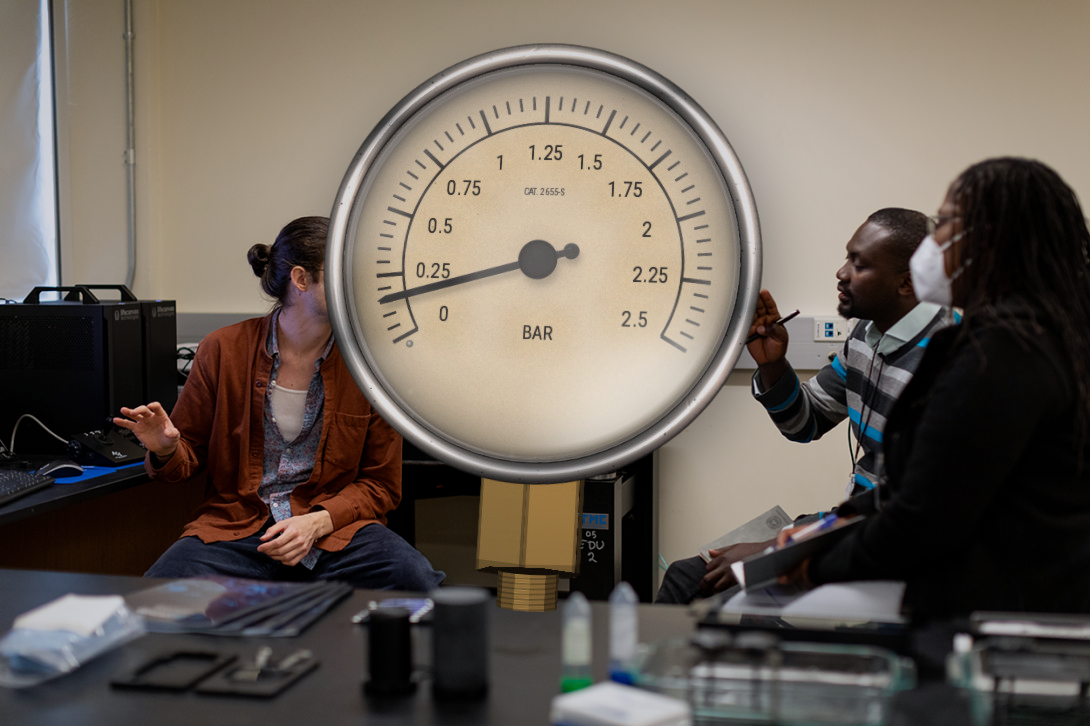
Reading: value=0.15 unit=bar
